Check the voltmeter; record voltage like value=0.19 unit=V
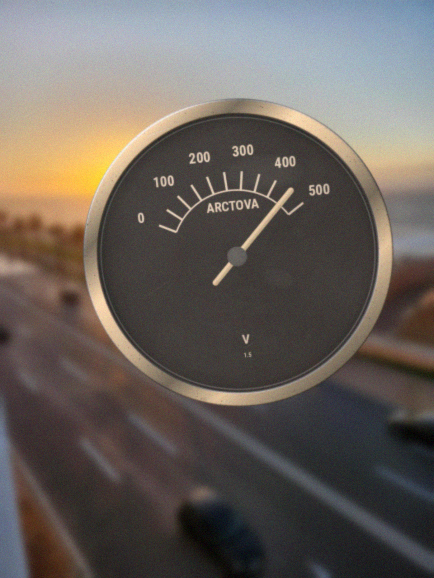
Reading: value=450 unit=V
